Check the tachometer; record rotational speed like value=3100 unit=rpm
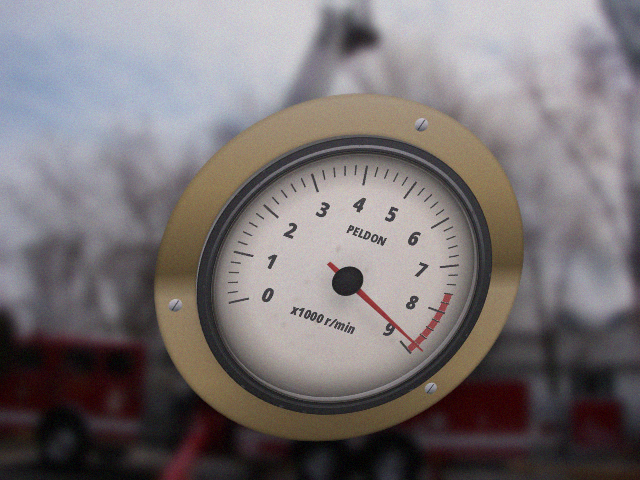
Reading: value=8800 unit=rpm
